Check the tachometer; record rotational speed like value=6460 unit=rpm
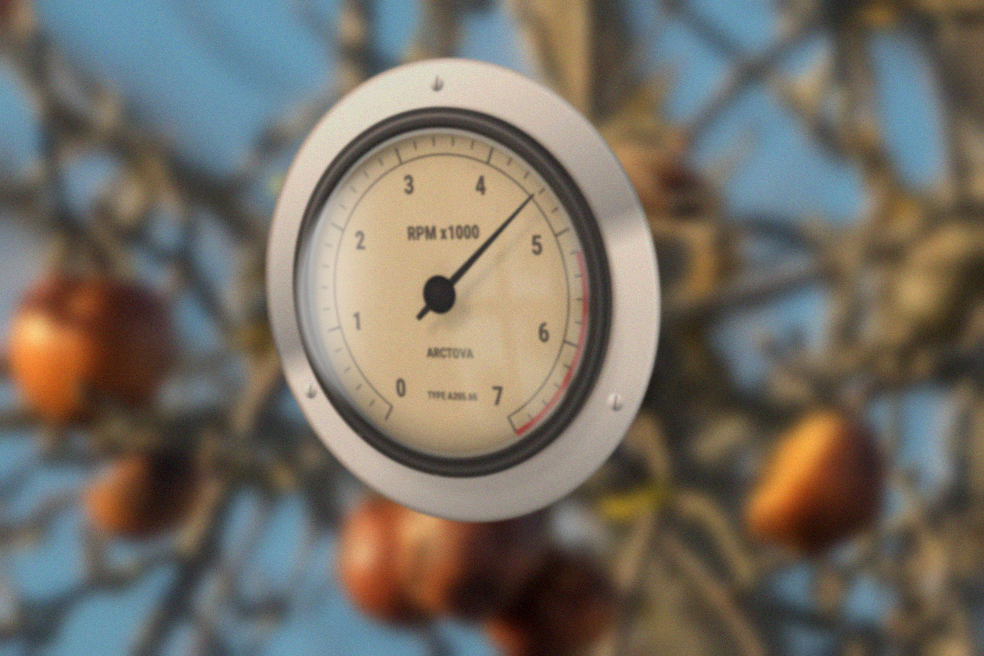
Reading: value=4600 unit=rpm
